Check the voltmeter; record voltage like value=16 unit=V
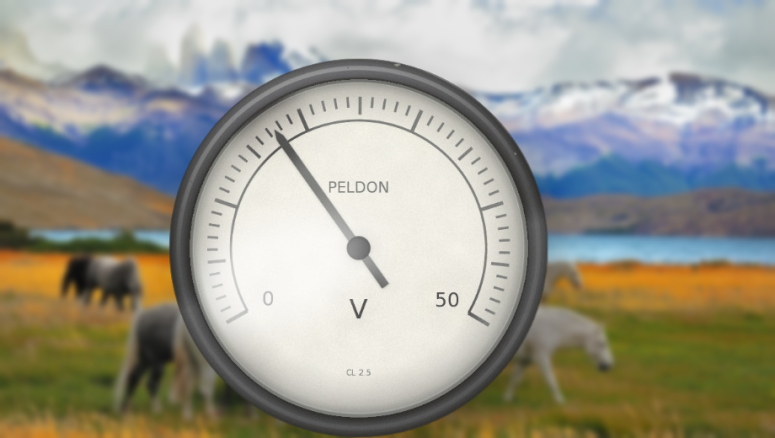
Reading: value=17.5 unit=V
